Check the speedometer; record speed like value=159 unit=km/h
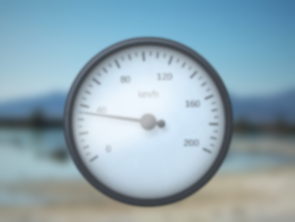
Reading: value=35 unit=km/h
